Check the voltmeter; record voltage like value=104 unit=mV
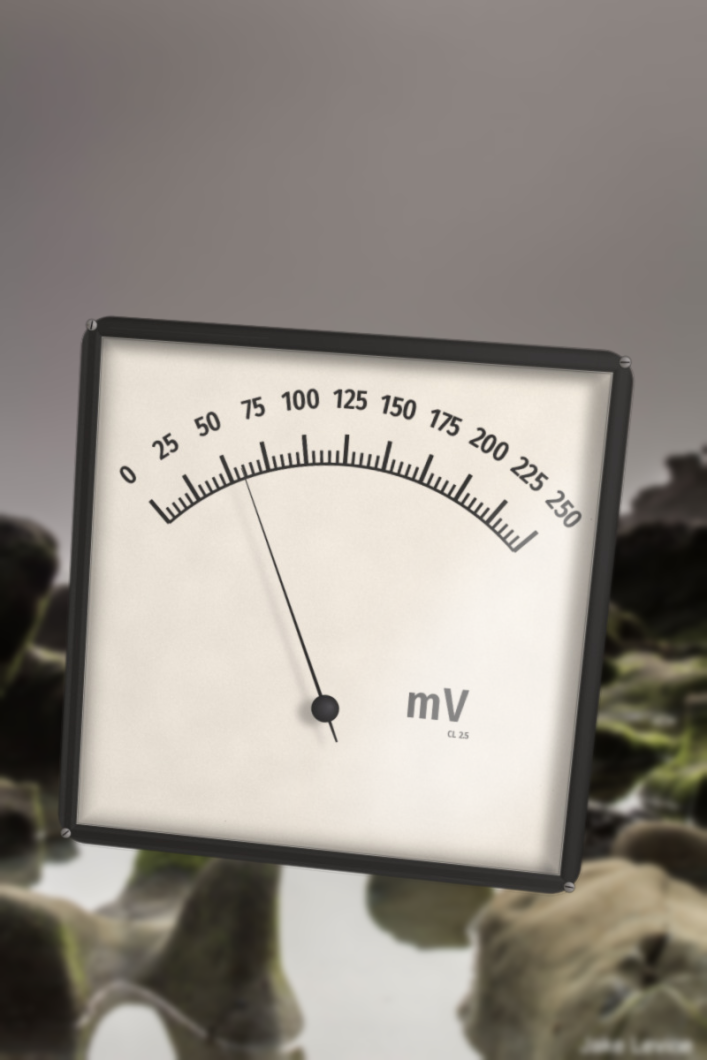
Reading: value=60 unit=mV
